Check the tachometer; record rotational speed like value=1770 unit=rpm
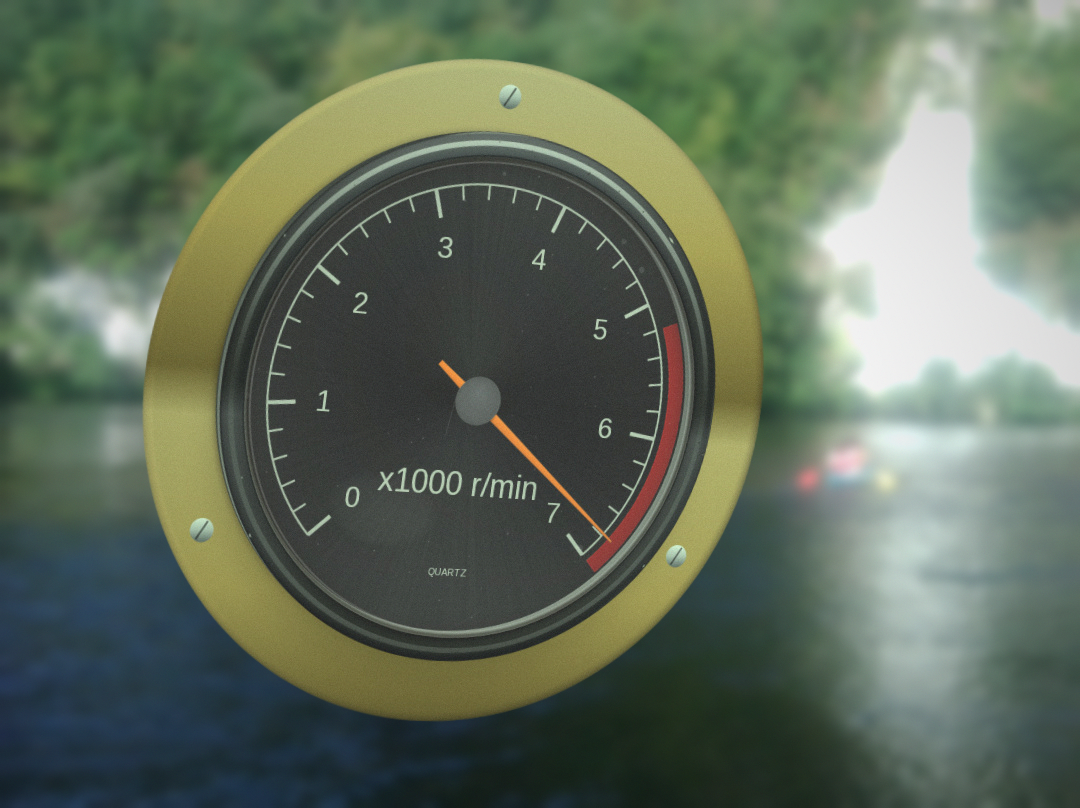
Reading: value=6800 unit=rpm
